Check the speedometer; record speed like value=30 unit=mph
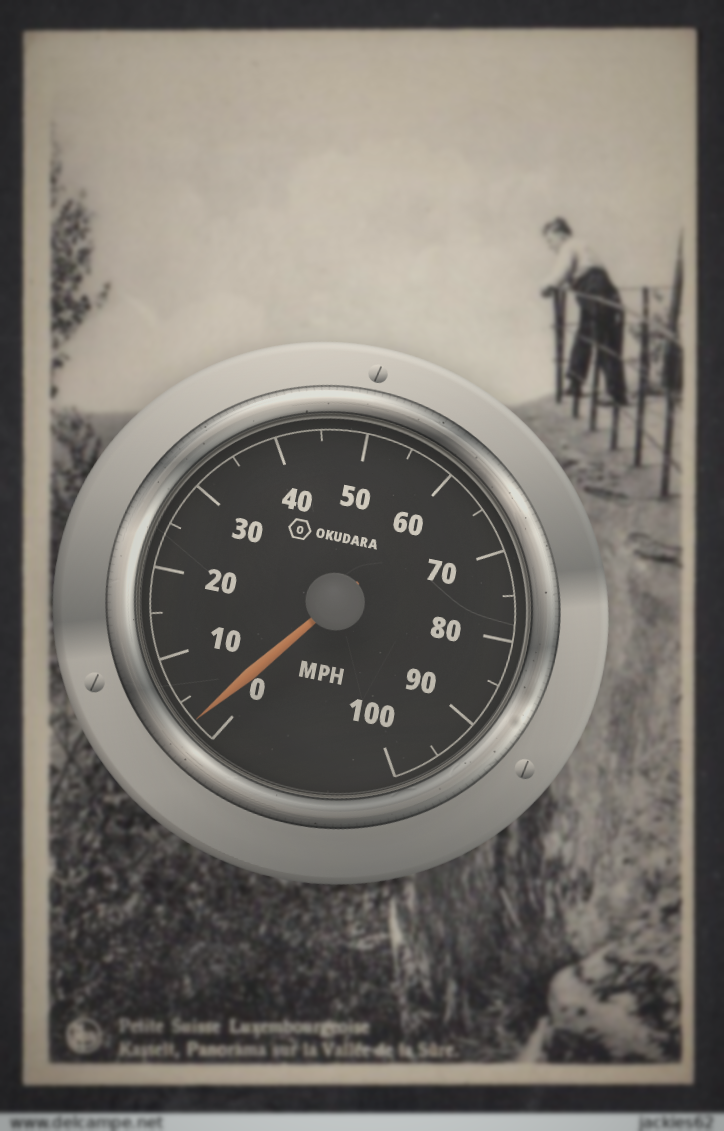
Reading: value=2.5 unit=mph
